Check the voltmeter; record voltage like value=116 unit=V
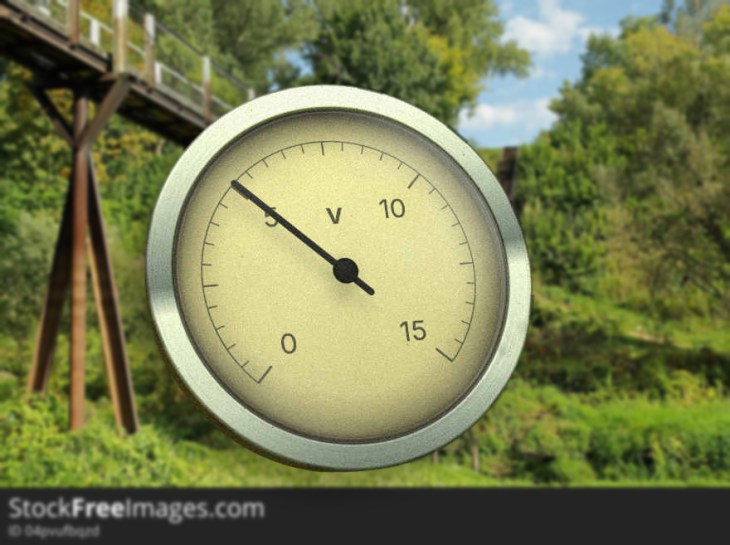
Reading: value=5 unit=V
